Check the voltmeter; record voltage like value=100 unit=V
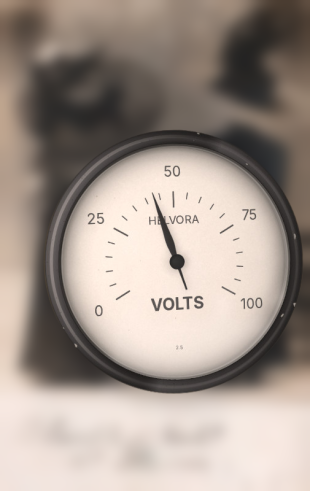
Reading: value=42.5 unit=V
